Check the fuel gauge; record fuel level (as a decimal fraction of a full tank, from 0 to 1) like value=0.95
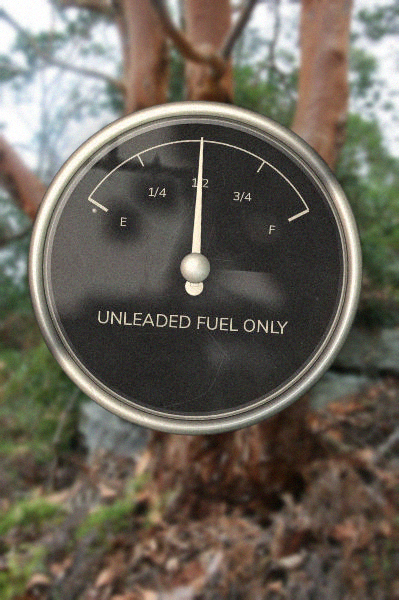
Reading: value=0.5
